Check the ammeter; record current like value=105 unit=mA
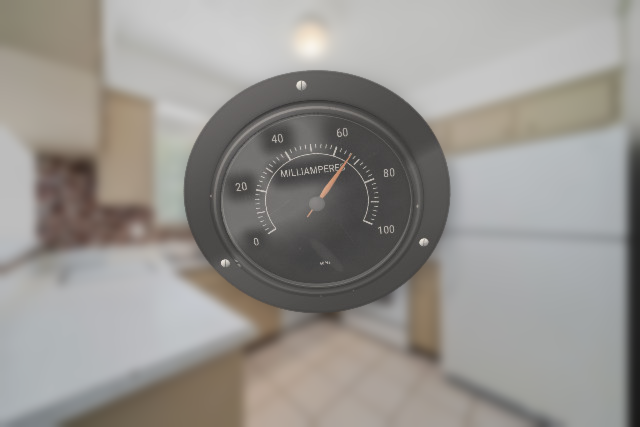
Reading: value=66 unit=mA
